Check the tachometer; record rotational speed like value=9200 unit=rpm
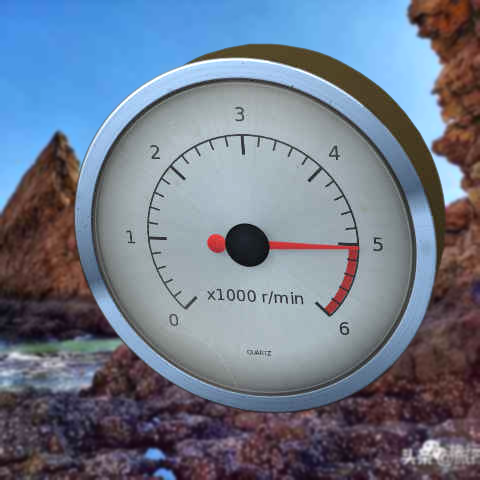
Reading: value=5000 unit=rpm
